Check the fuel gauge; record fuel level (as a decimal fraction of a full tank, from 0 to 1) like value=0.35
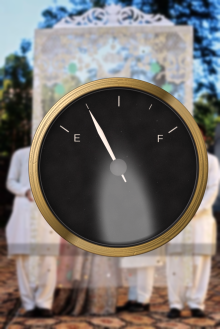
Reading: value=0.25
